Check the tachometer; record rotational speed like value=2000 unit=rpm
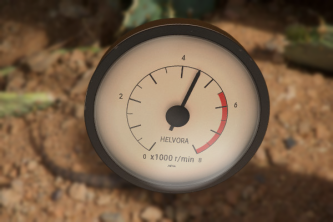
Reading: value=4500 unit=rpm
